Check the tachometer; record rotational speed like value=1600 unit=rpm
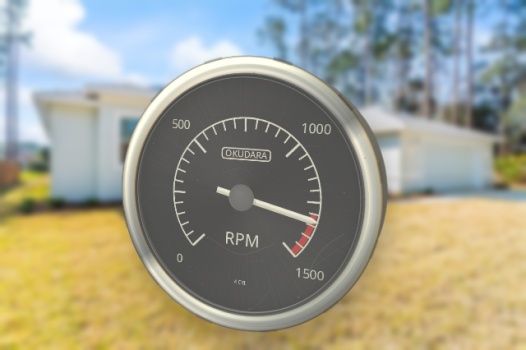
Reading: value=1325 unit=rpm
